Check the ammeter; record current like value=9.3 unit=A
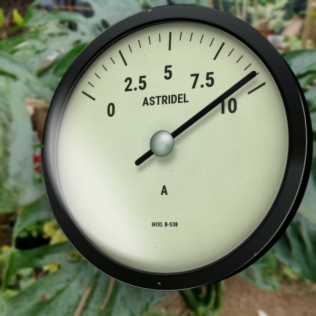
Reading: value=9.5 unit=A
